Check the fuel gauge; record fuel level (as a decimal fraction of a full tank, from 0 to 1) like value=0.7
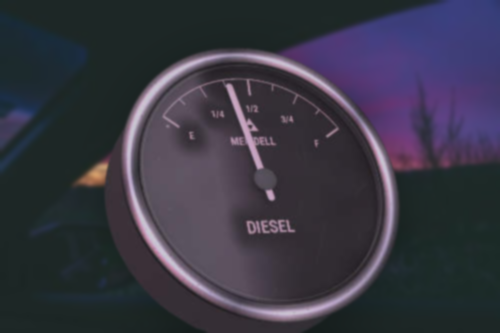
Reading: value=0.375
